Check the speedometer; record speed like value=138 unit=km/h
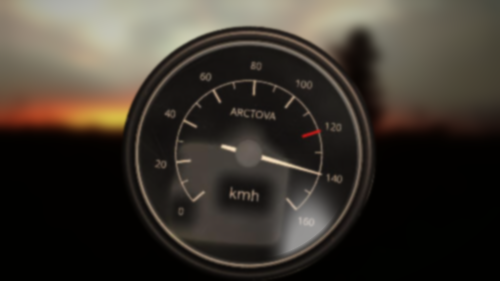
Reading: value=140 unit=km/h
